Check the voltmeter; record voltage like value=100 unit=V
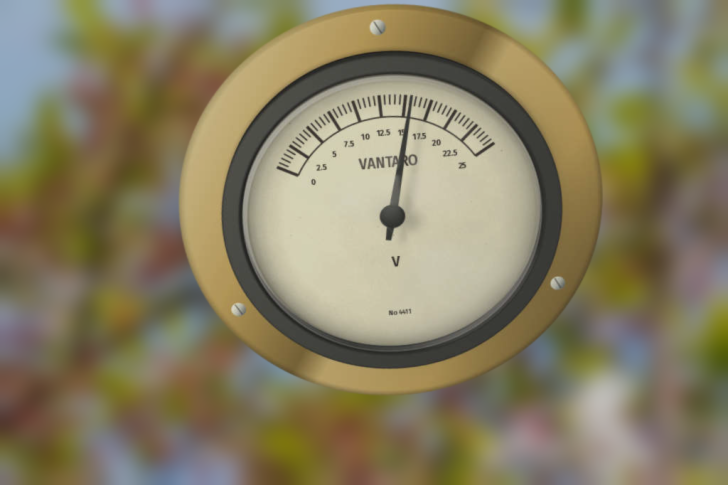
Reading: value=15.5 unit=V
